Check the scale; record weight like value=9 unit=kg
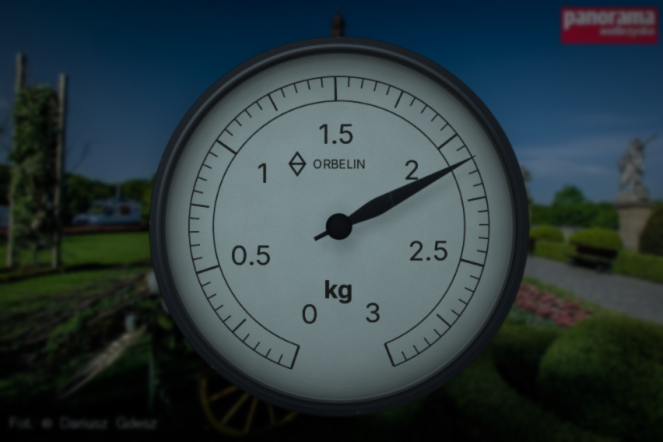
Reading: value=2.1 unit=kg
